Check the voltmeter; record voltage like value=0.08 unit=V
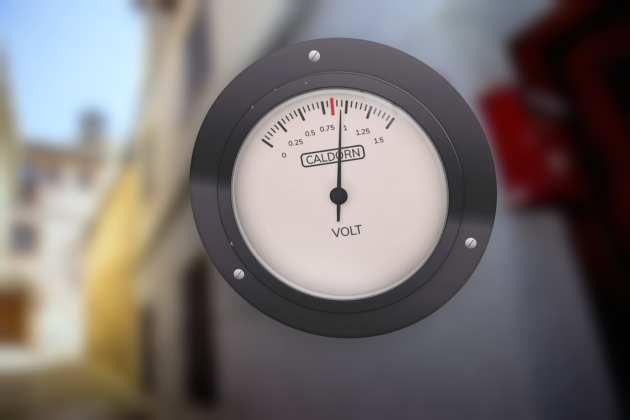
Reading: value=0.95 unit=V
